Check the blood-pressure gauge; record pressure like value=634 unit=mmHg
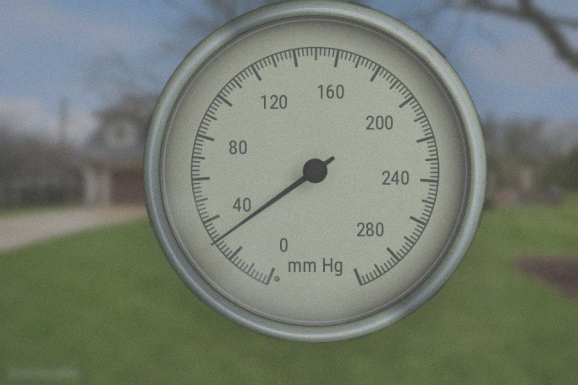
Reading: value=30 unit=mmHg
